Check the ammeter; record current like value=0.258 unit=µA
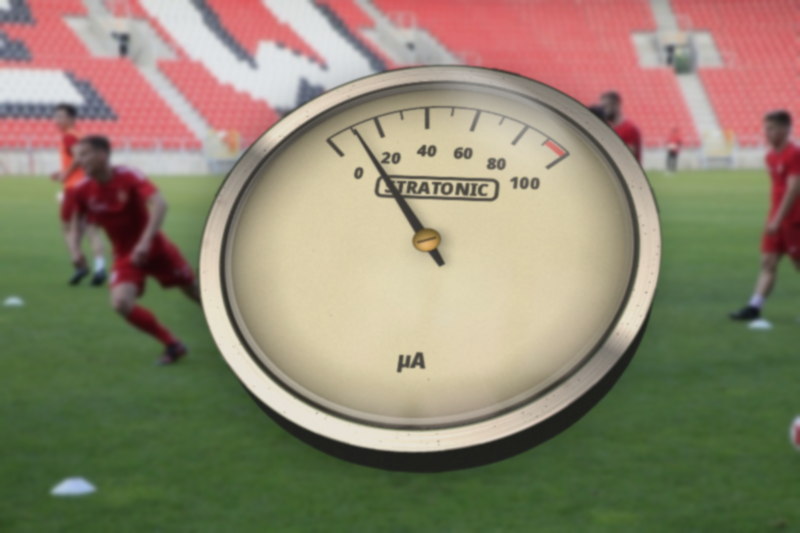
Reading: value=10 unit=µA
